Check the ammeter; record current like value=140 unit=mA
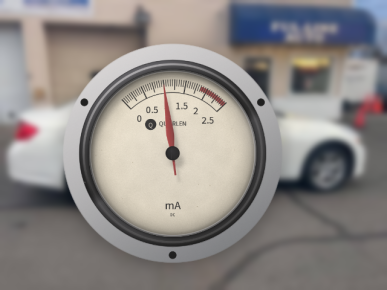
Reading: value=1 unit=mA
